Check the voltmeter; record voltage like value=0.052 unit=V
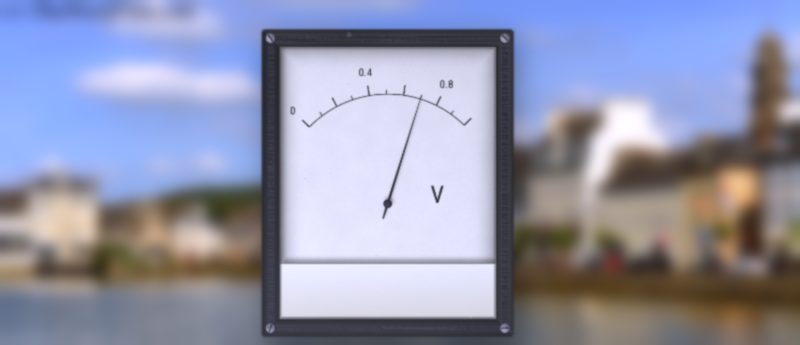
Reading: value=0.7 unit=V
